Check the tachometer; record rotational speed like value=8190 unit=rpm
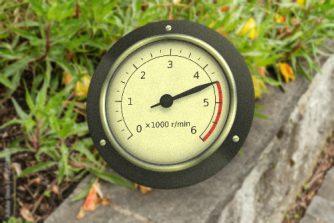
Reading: value=4500 unit=rpm
